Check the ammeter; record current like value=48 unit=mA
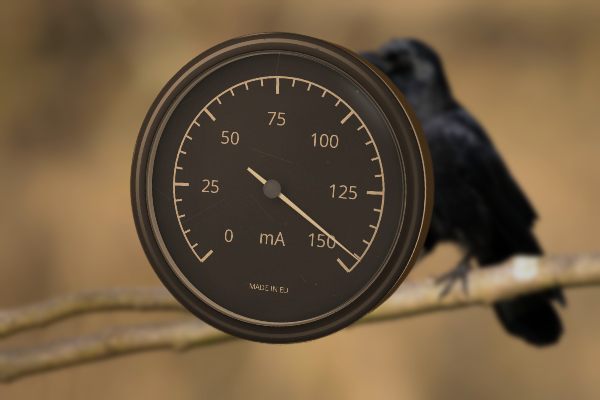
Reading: value=145 unit=mA
